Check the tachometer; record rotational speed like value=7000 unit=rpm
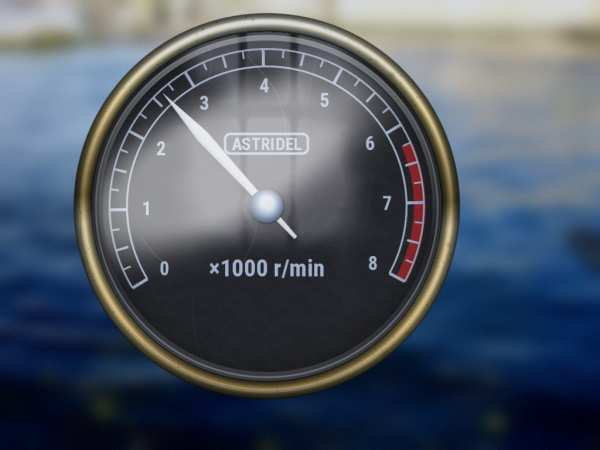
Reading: value=2625 unit=rpm
